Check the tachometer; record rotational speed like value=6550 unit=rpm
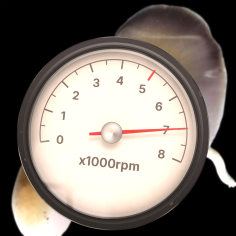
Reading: value=7000 unit=rpm
